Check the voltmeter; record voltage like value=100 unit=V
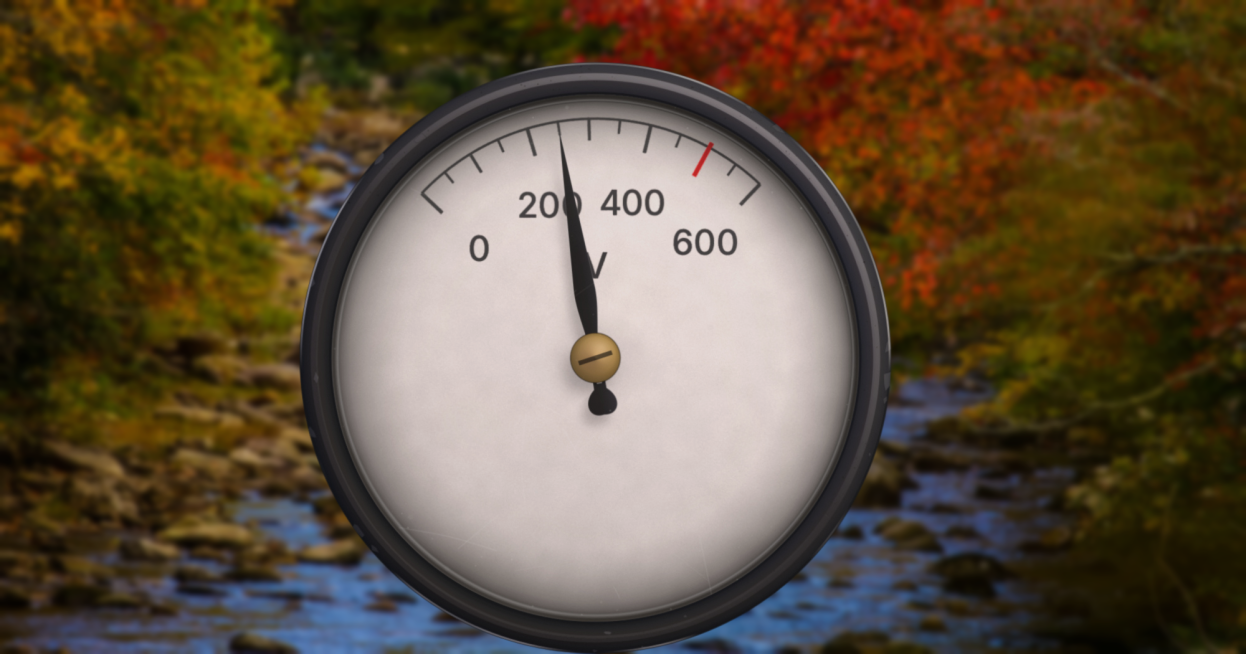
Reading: value=250 unit=V
